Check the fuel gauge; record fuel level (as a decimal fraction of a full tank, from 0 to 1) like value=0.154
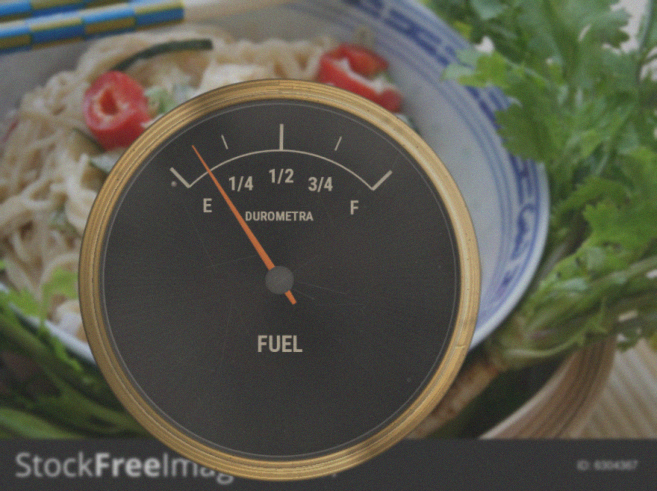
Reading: value=0.125
